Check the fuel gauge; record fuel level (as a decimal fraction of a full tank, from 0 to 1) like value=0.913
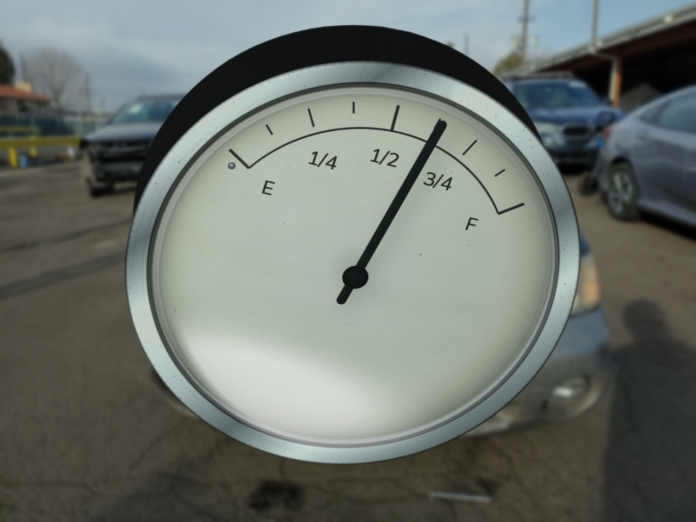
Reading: value=0.625
